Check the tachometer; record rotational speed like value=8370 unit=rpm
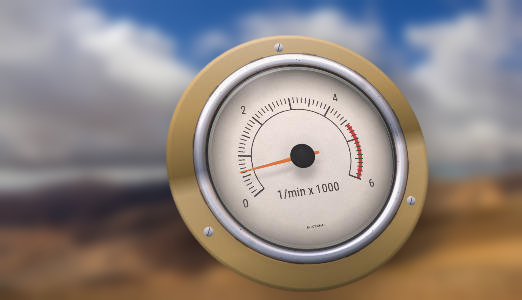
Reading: value=600 unit=rpm
